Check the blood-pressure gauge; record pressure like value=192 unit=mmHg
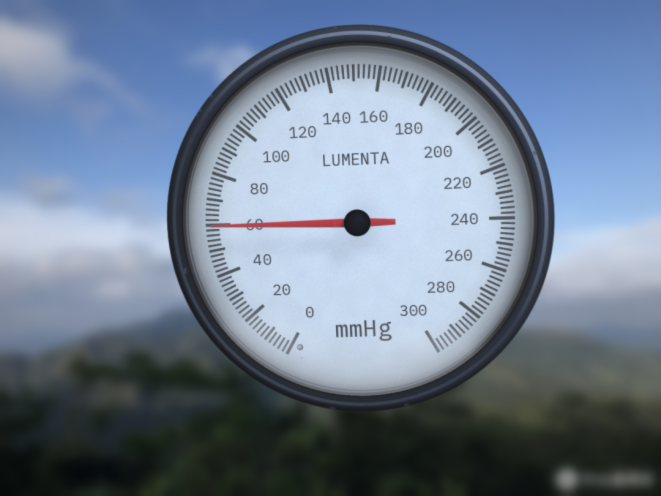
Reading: value=60 unit=mmHg
